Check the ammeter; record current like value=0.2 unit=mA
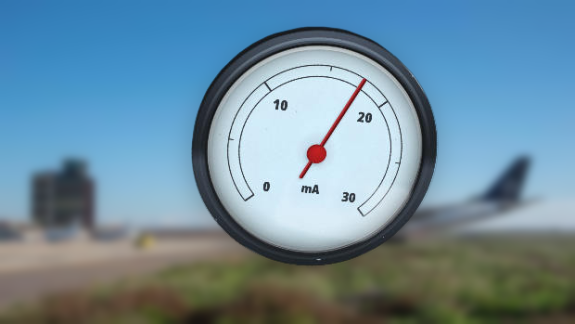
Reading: value=17.5 unit=mA
